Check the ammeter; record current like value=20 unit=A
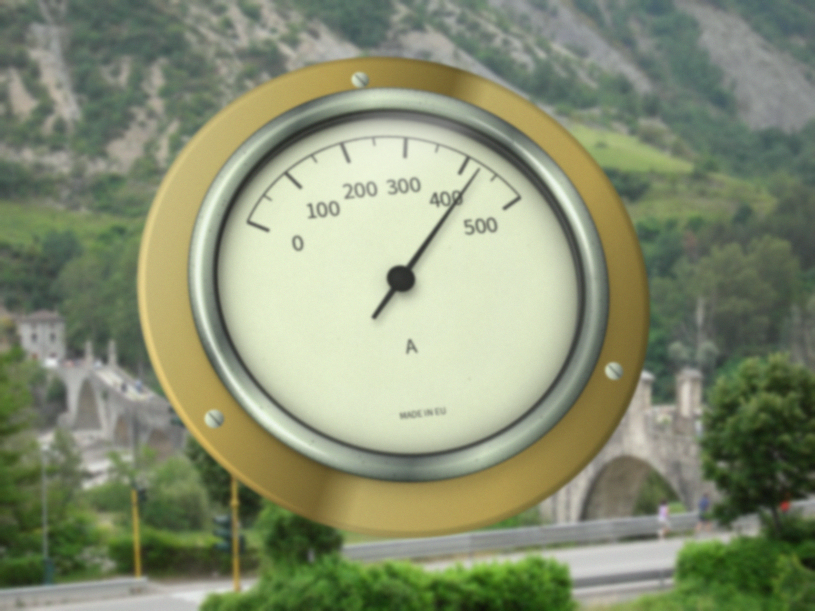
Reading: value=425 unit=A
